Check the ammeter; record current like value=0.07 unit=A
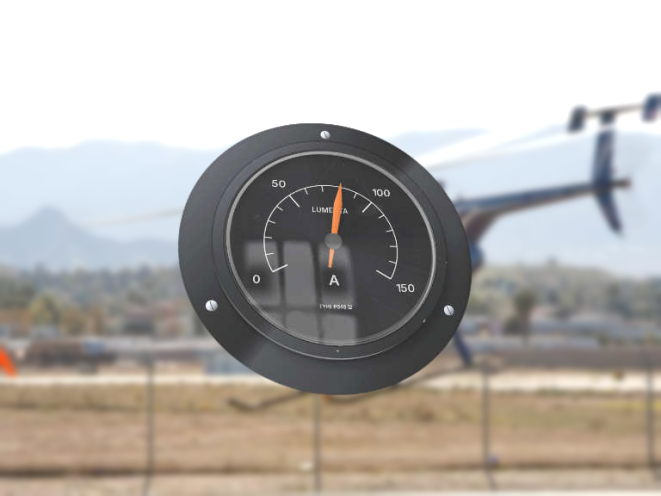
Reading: value=80 unit=A
